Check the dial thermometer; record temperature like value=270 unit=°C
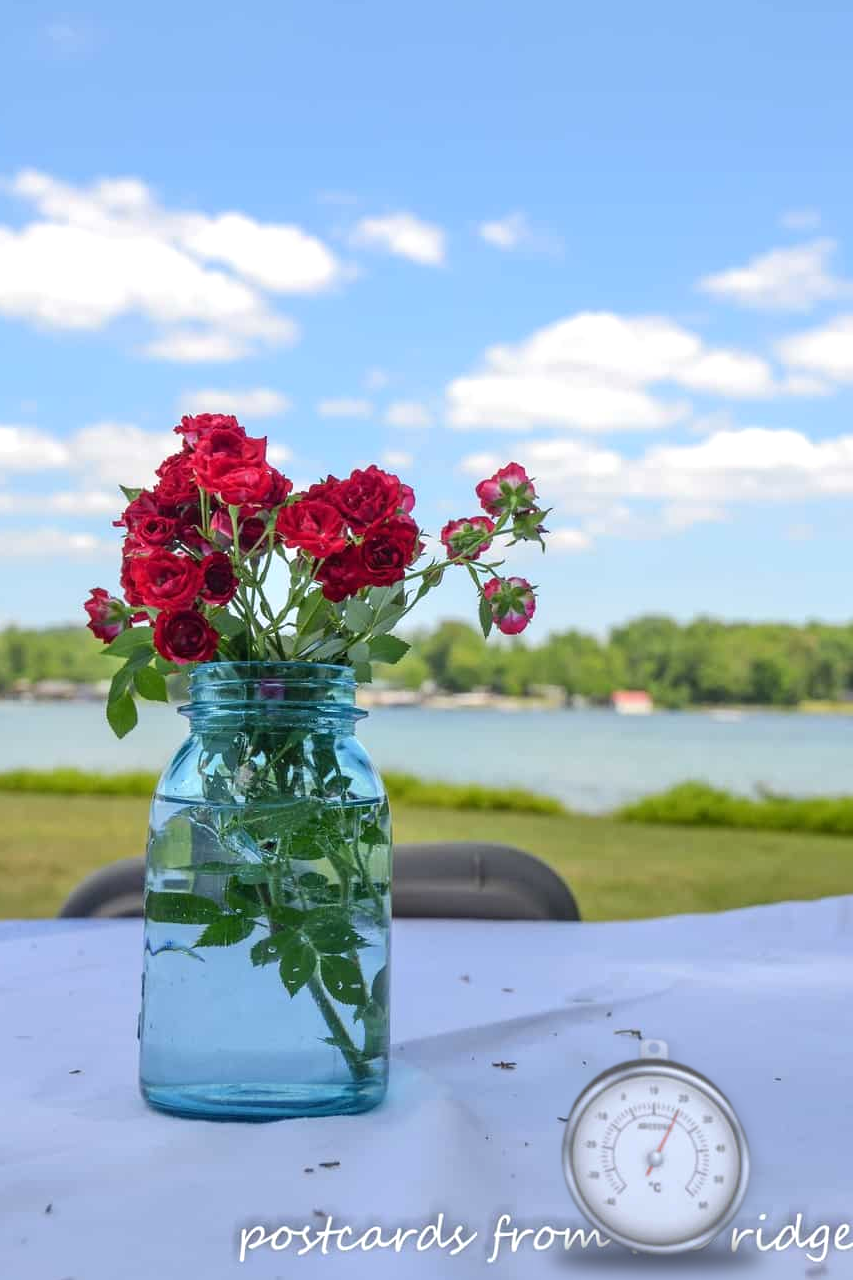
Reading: value=20 unit=°C
